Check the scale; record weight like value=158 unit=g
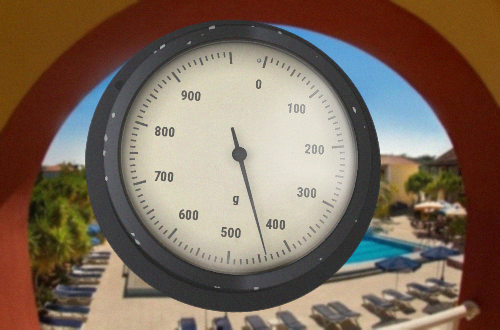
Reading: value=440 unit=g
